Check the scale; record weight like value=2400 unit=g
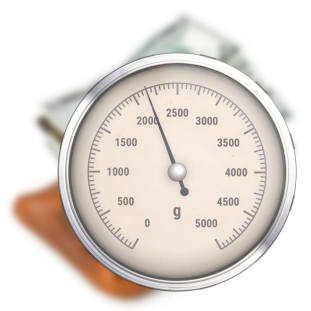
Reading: value=2150 unit=g
